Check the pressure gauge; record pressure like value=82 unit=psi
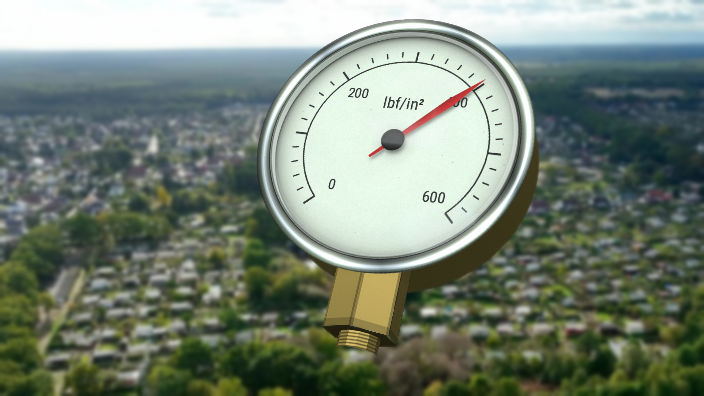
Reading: value=400 unit=psi
